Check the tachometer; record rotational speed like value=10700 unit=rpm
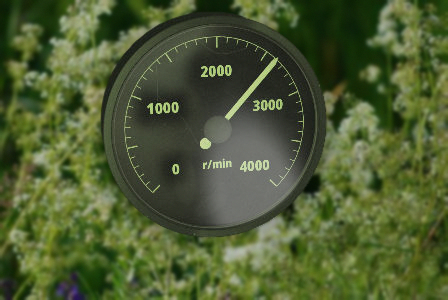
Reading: value=2600 unit=rpm
